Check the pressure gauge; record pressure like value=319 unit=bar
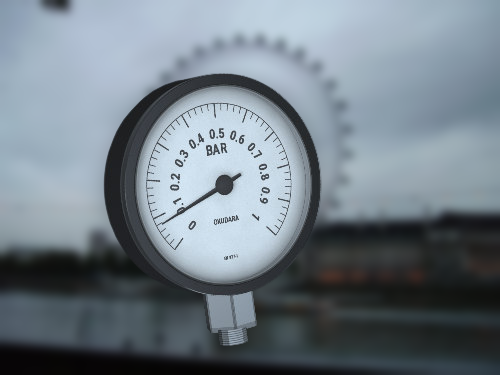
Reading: value=0.08 unit=bar
